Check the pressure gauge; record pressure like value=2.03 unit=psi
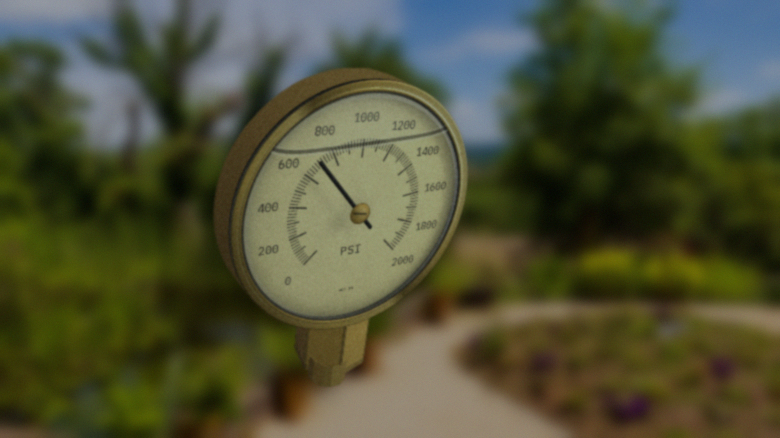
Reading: value=700 unit=psi
